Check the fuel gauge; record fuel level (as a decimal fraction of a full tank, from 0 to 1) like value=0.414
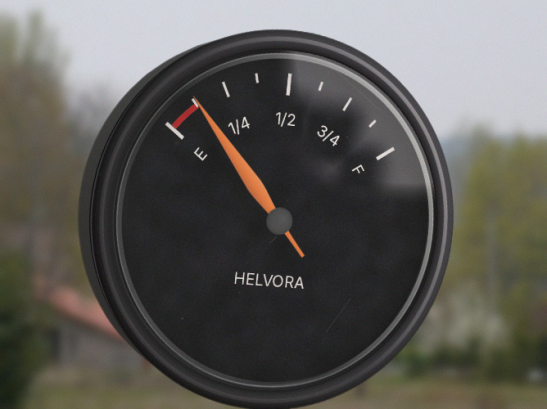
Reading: value=0.125
